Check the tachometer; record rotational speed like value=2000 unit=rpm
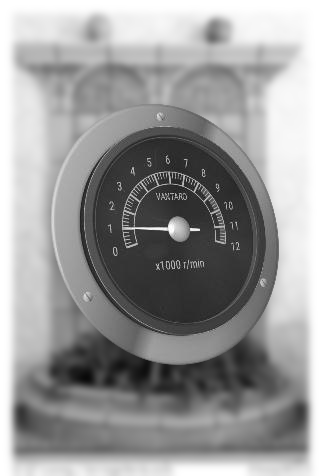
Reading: value=1000 unit=rpm
